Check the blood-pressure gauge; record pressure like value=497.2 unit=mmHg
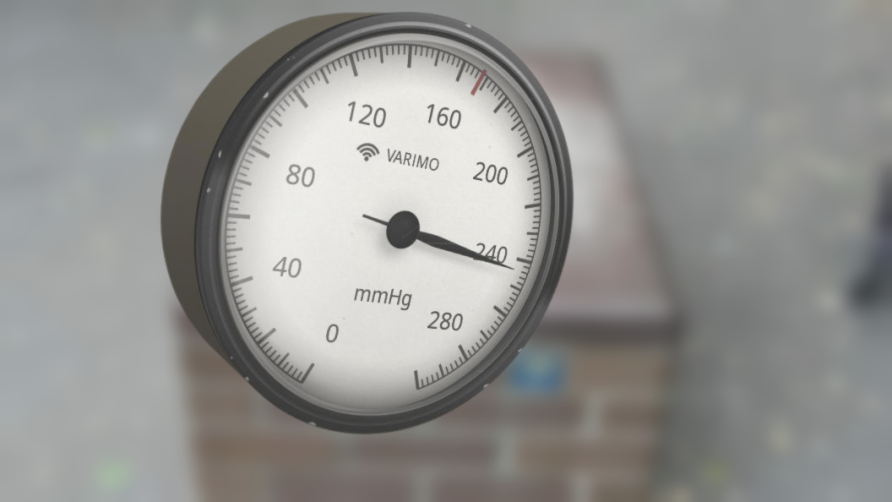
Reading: value=244 unit=mmHg
